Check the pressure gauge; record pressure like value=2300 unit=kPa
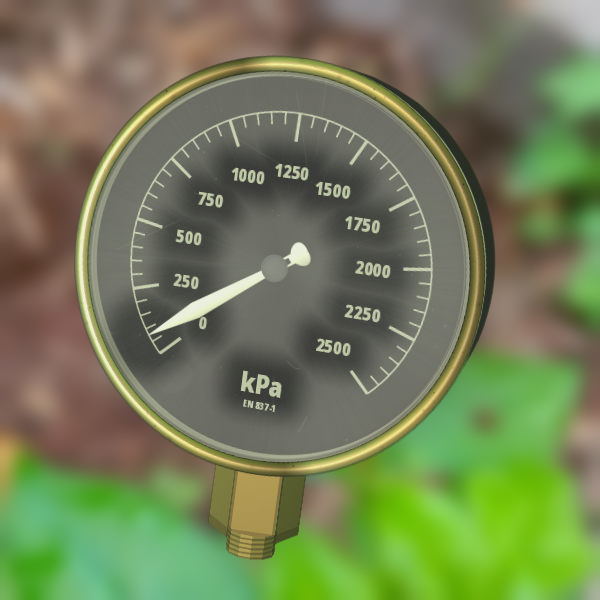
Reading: value=75 unit=kPa
